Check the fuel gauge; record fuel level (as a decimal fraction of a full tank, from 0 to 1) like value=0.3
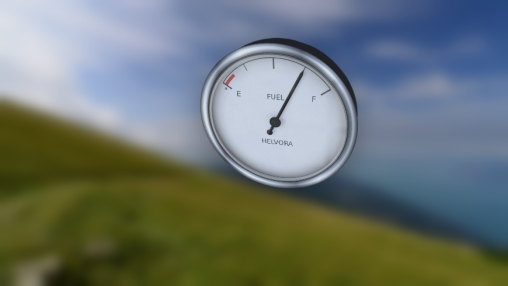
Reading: value=0.75
